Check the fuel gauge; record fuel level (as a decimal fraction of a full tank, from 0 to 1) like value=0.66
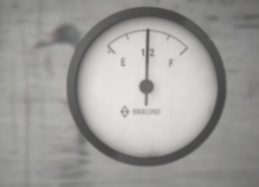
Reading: value=0.5
